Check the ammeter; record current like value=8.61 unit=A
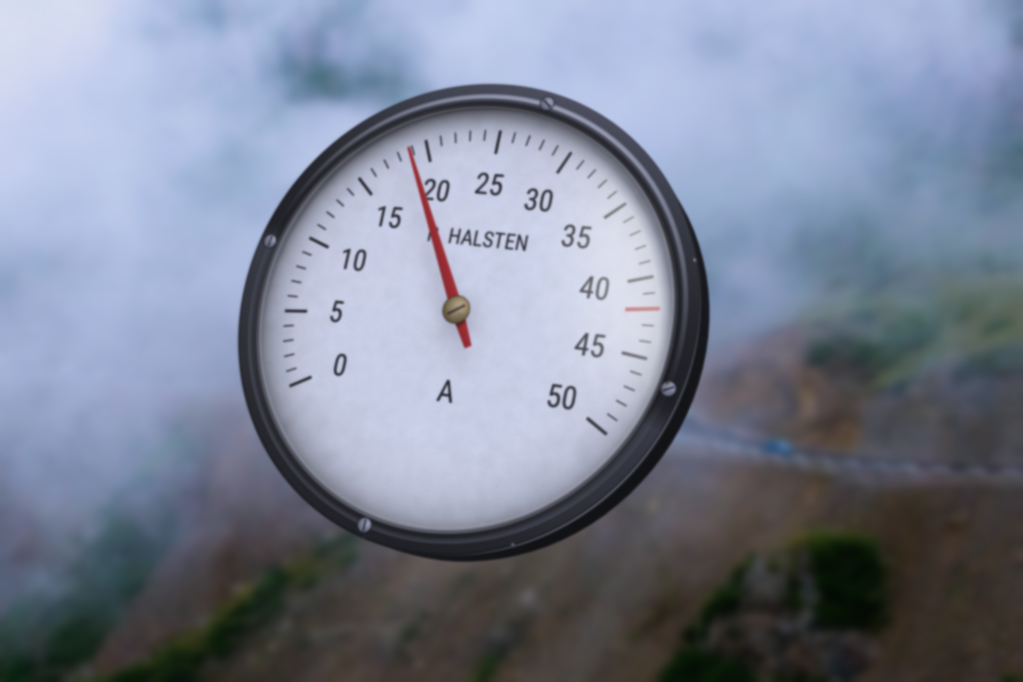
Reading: value=19 unit=A
